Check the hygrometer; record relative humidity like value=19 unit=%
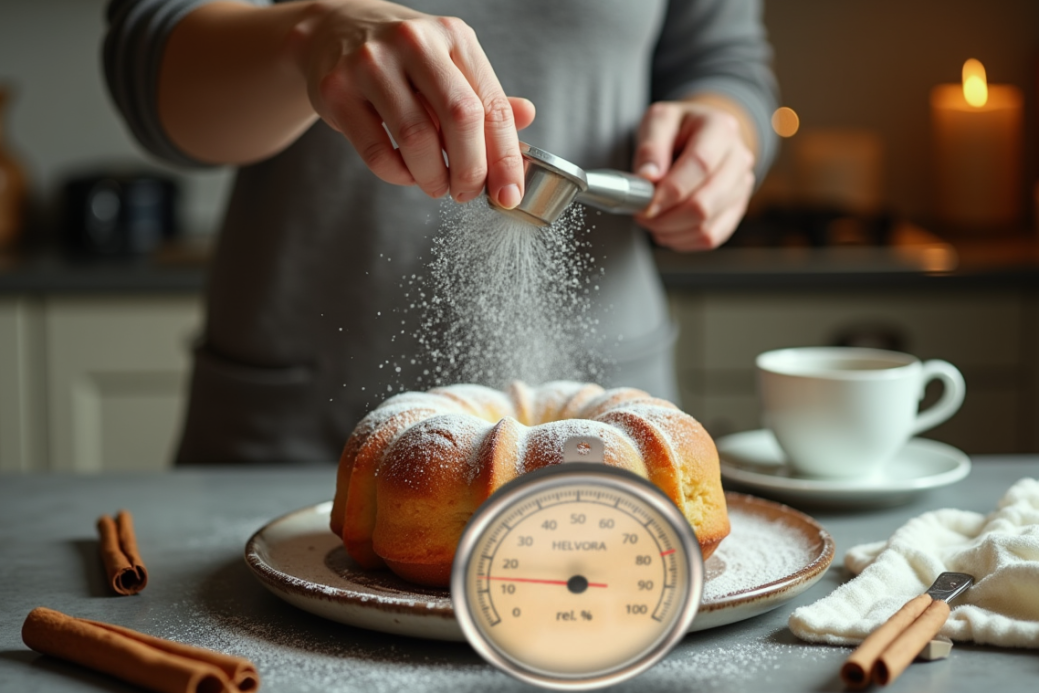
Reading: value=15 unit=%
